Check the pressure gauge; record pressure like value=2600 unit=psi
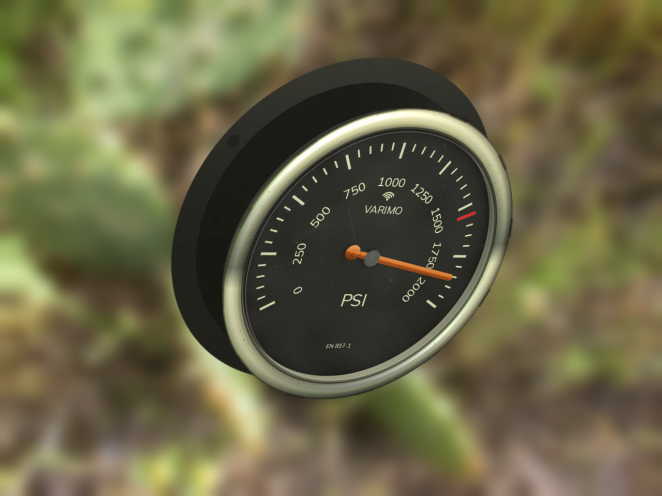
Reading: value=1850 unit=psi
